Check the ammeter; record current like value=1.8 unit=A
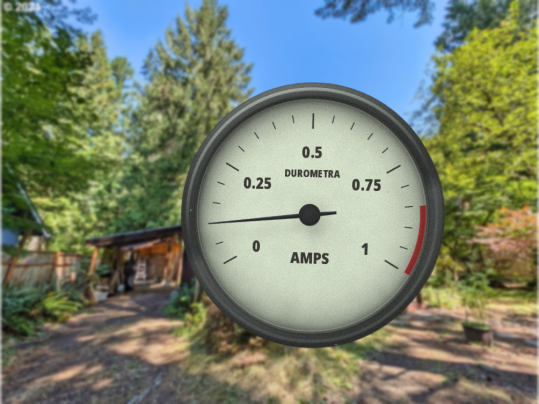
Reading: value=0.1 unit=A
